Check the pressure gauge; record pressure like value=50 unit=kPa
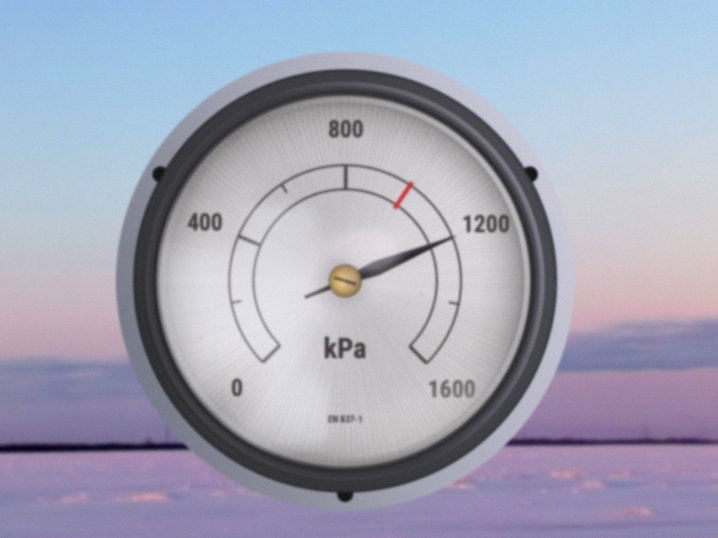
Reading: value=1200 unit=kPa
